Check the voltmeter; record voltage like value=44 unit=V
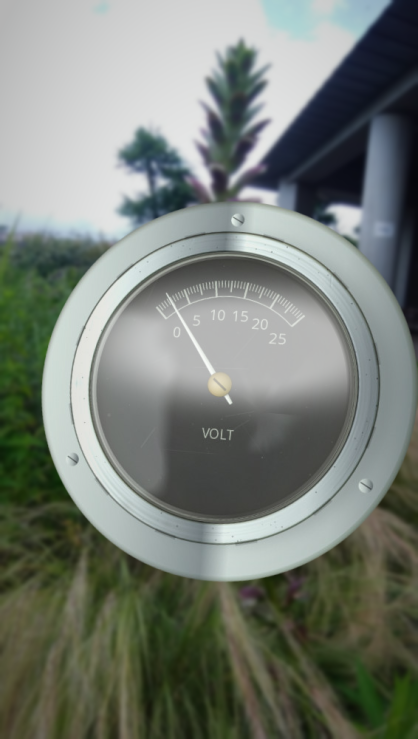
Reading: value=2.5 unit=V
